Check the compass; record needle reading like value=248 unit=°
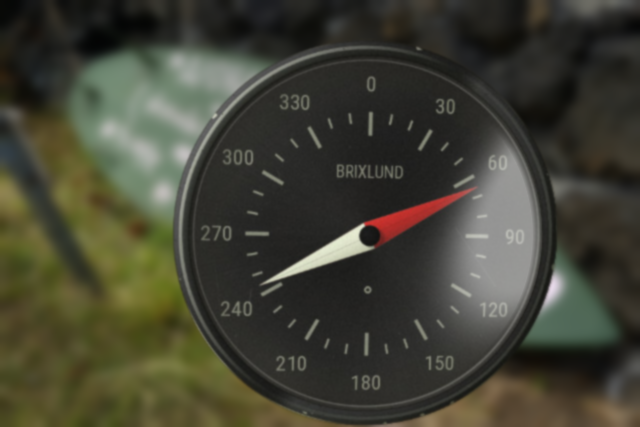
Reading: value=65 unit=°
